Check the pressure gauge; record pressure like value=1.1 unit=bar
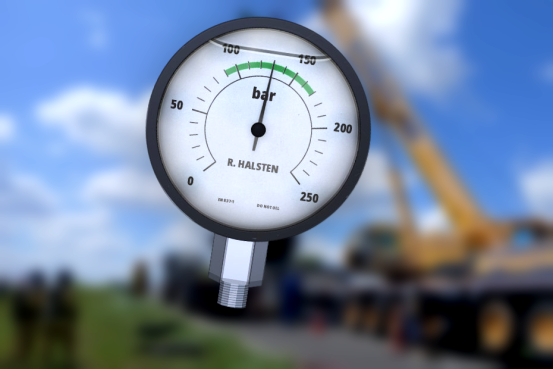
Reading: value=130 unit=bar
